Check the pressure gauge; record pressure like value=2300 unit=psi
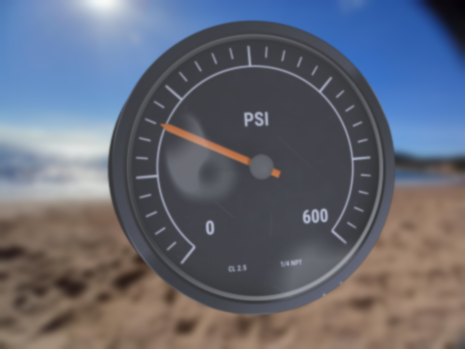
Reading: value=160 unit=psi
